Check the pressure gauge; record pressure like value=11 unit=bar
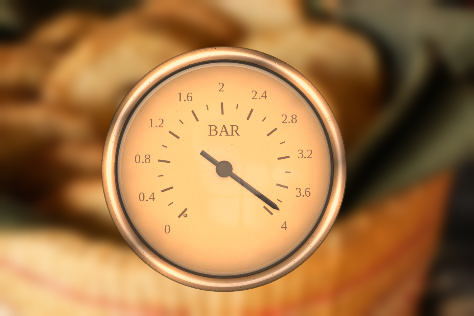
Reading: value=3.9 unit=bar
